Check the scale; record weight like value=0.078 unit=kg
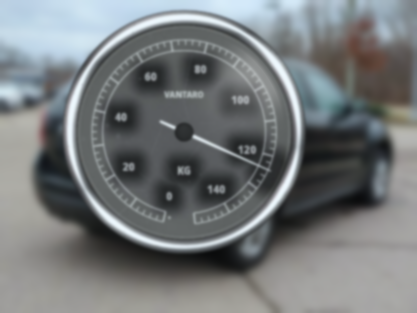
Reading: value=124 unit=kg
